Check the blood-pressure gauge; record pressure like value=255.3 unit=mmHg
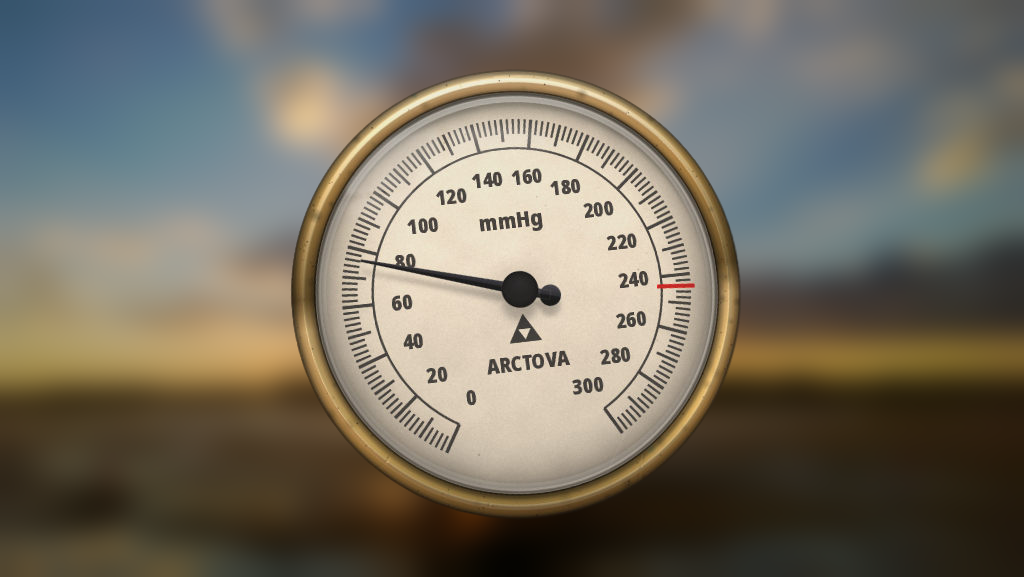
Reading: value=76 unit=mmHg
